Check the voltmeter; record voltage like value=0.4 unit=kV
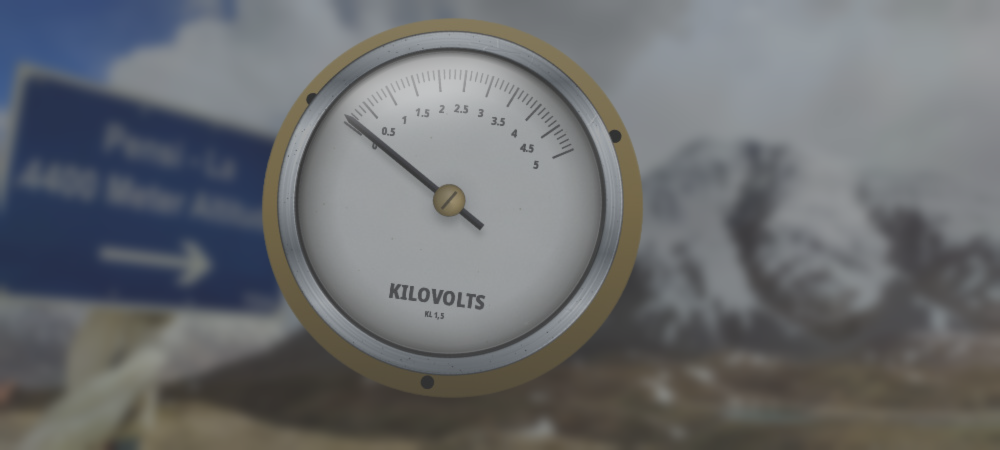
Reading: value=0.1 unit=kV
